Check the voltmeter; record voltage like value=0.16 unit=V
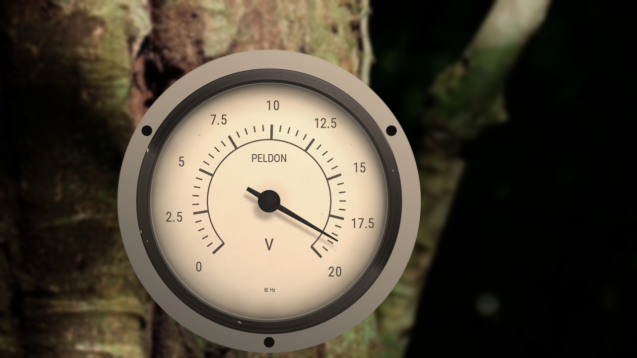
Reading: value=18.75 unit=V
